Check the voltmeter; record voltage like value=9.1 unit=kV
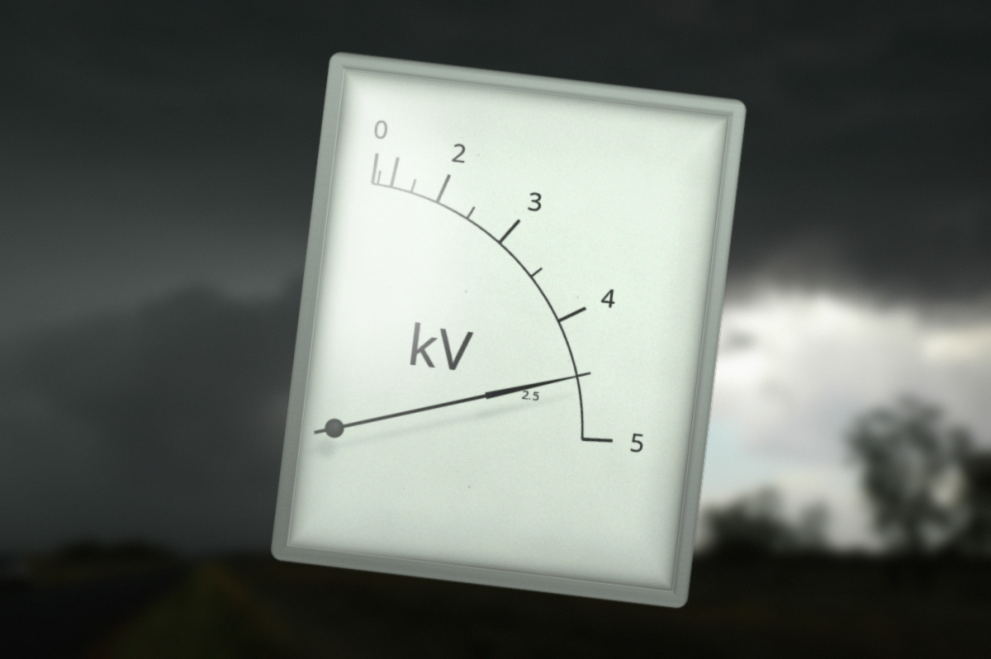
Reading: value=4.5 unit=kV
